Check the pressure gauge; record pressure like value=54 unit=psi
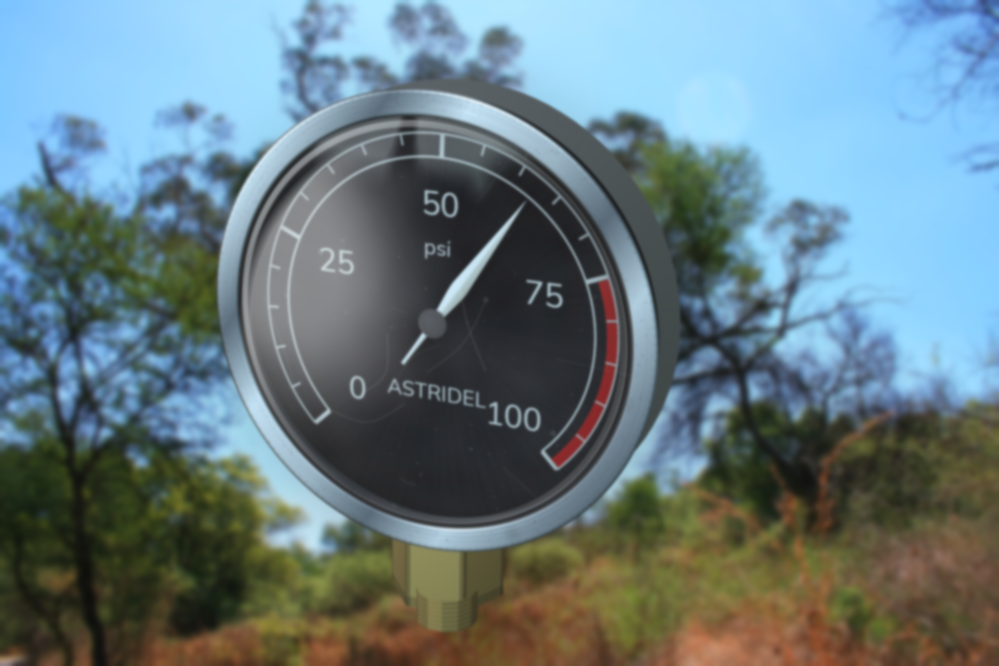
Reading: value=62.5 unit=psi
